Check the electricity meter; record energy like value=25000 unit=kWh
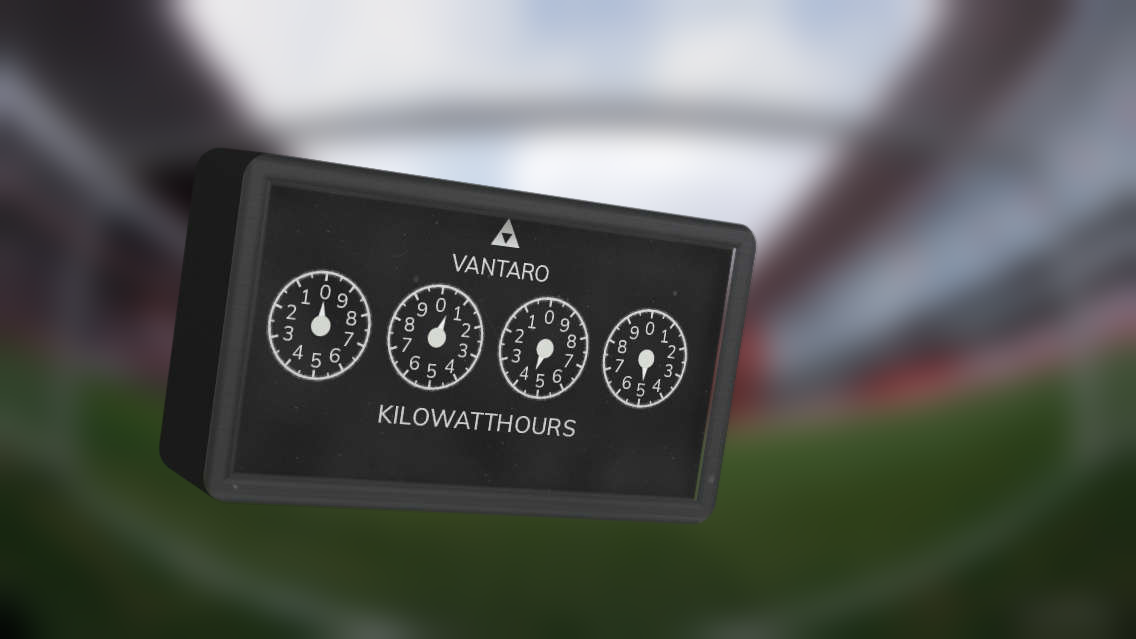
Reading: value=45 unit=kWh
